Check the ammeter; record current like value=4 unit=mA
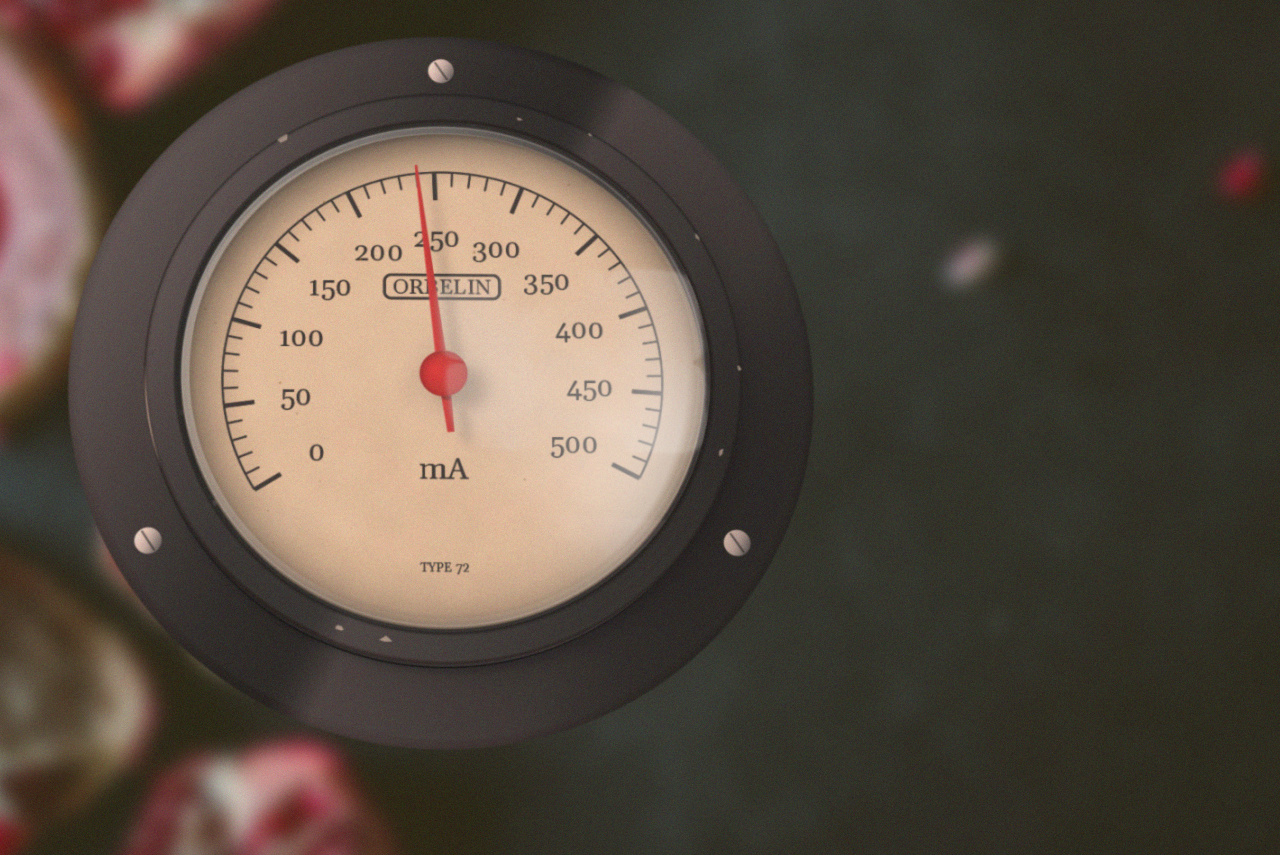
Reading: value=240 unit=mA
